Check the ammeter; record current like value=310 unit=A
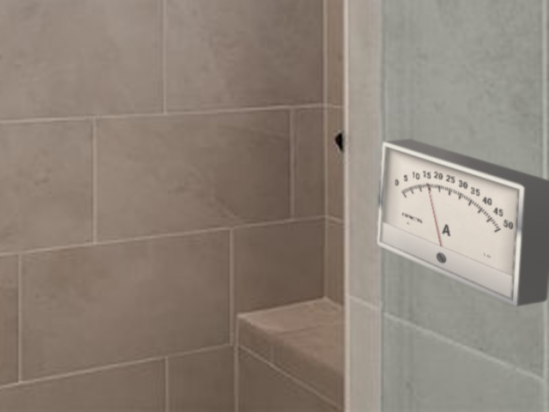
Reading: value=15 unit=A
